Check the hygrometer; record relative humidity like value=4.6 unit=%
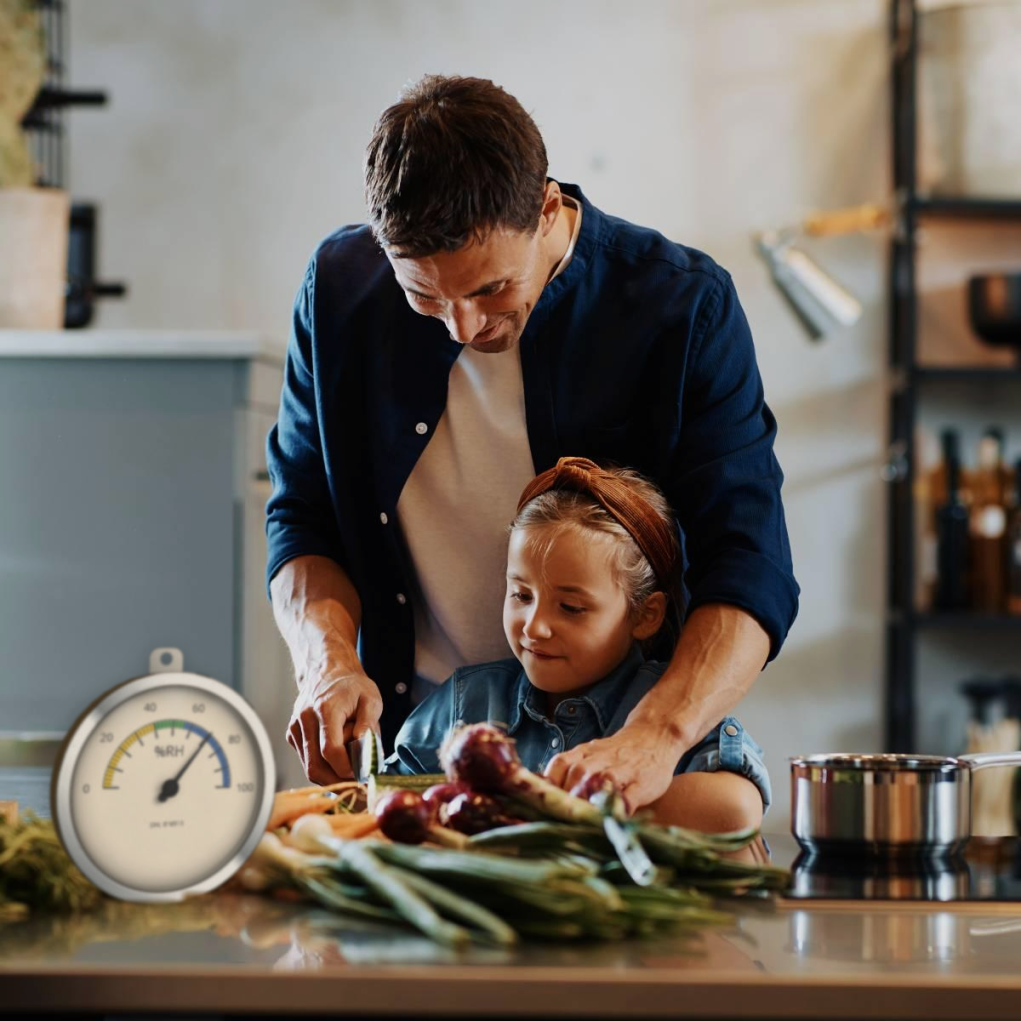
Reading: value=70 unit=%
